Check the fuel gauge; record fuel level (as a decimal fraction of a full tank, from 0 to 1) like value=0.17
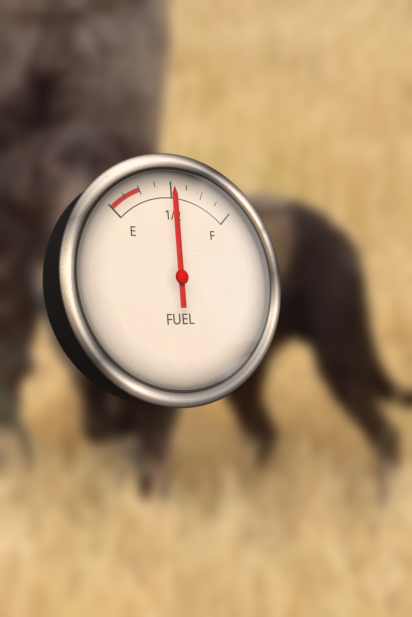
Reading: value=0.5
